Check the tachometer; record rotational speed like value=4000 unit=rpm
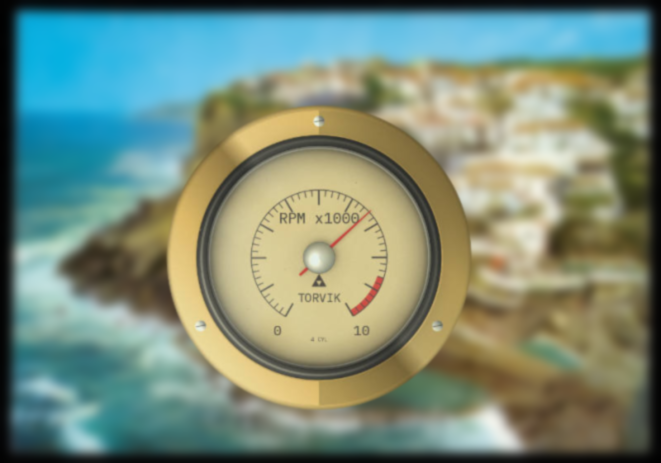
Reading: value=6600 unit=rpm
